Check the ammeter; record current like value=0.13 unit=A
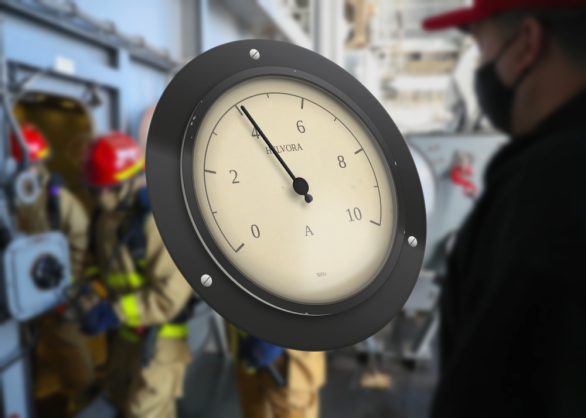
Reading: value=4 unit=A
